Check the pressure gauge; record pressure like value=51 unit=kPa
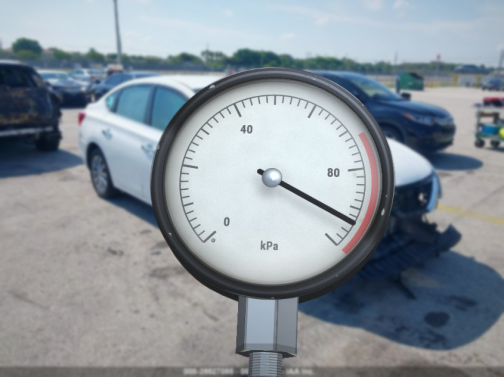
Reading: value=94 unit=kPa
